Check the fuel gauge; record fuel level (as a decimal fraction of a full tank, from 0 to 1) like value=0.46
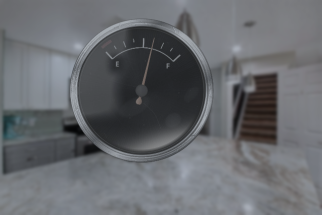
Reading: value=0.625
